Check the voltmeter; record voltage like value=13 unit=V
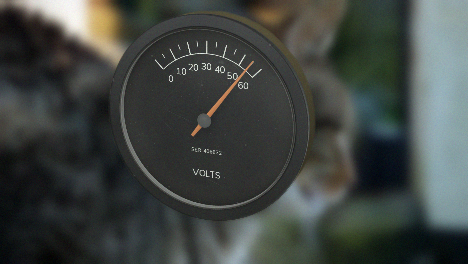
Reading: value=55 unit=V
